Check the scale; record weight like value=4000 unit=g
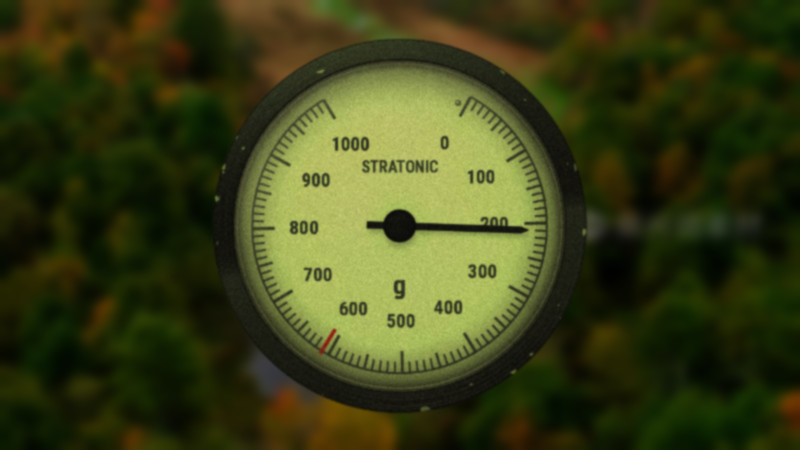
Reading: value=210 unit=g
